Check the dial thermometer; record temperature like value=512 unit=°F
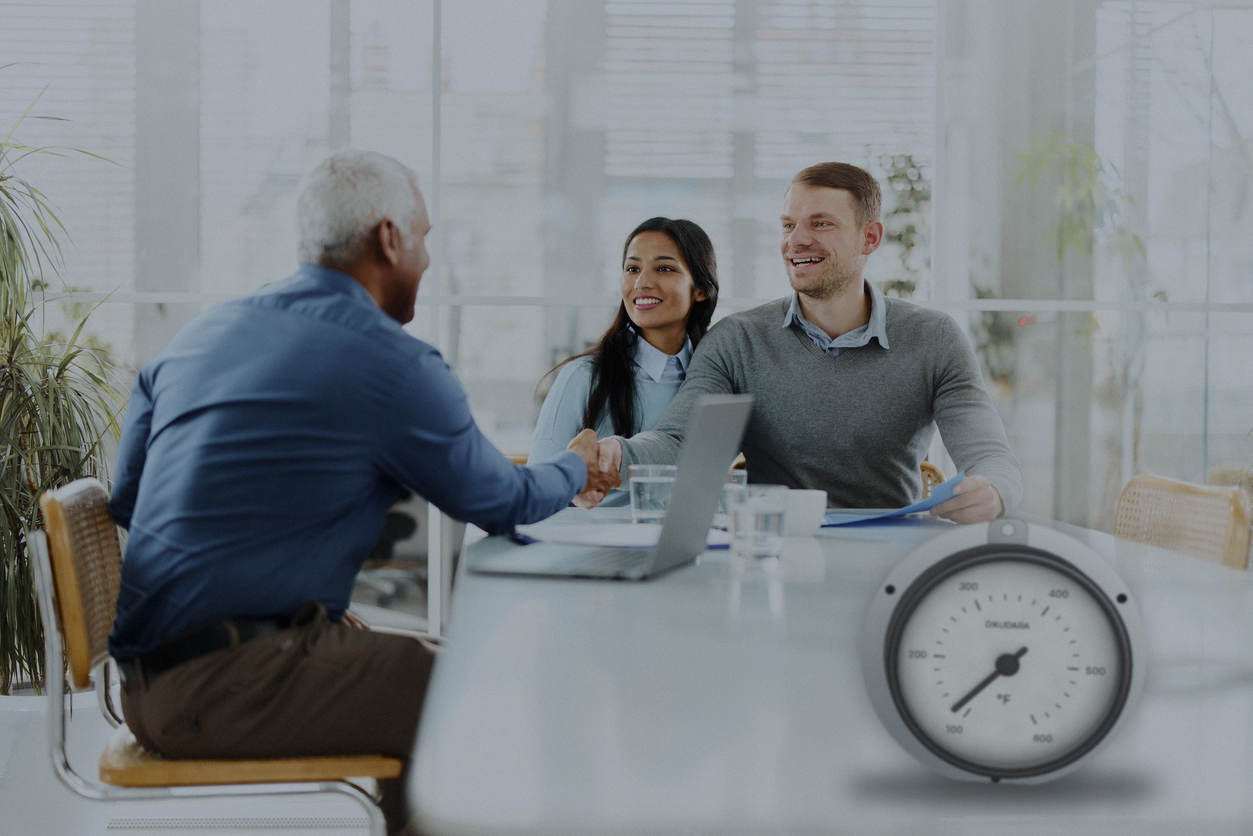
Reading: value=120 unit=°F
